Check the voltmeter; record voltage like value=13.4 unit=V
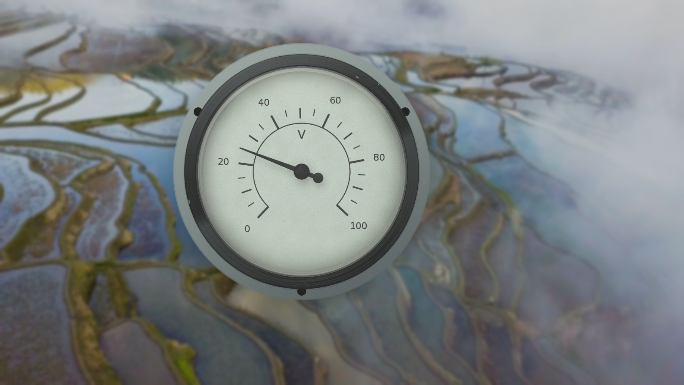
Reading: value=25 unit=V
